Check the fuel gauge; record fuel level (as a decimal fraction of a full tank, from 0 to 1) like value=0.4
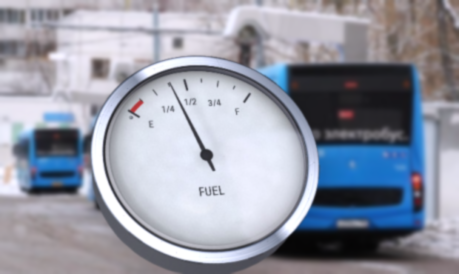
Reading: value=0.375
